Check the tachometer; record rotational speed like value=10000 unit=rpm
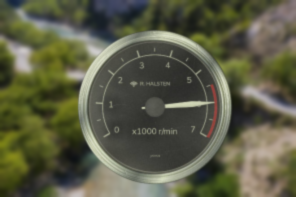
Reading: value=6000 unit=rpm
